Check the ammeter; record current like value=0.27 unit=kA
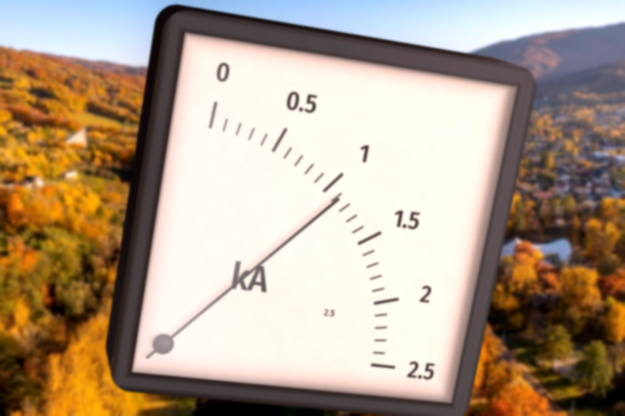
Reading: value=1.1 unit=kA
